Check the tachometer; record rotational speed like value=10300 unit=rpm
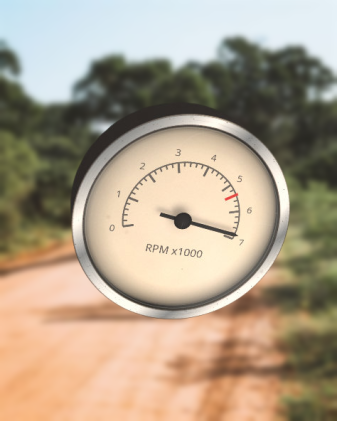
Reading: value=6800 unit=rpm
